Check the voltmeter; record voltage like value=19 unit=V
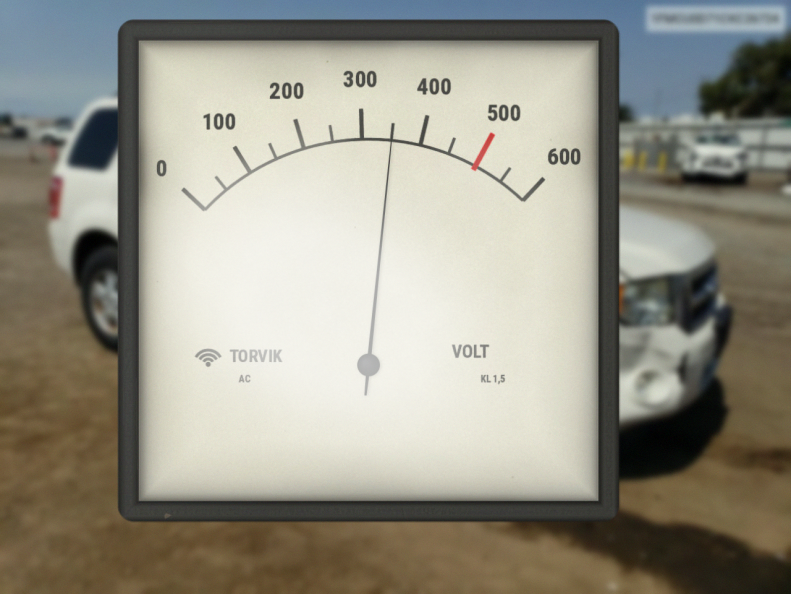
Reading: value=350 unit=V
